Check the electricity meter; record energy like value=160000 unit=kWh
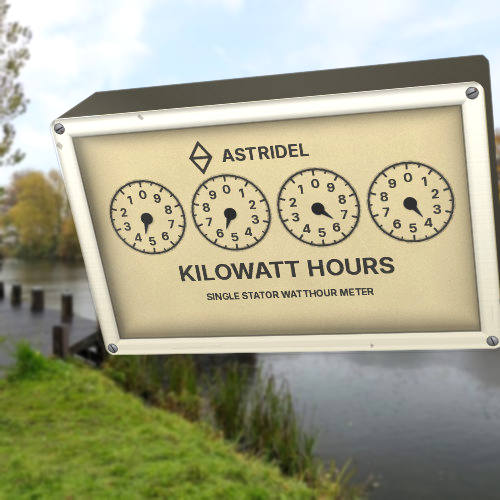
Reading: value=4564 unit=kWh
